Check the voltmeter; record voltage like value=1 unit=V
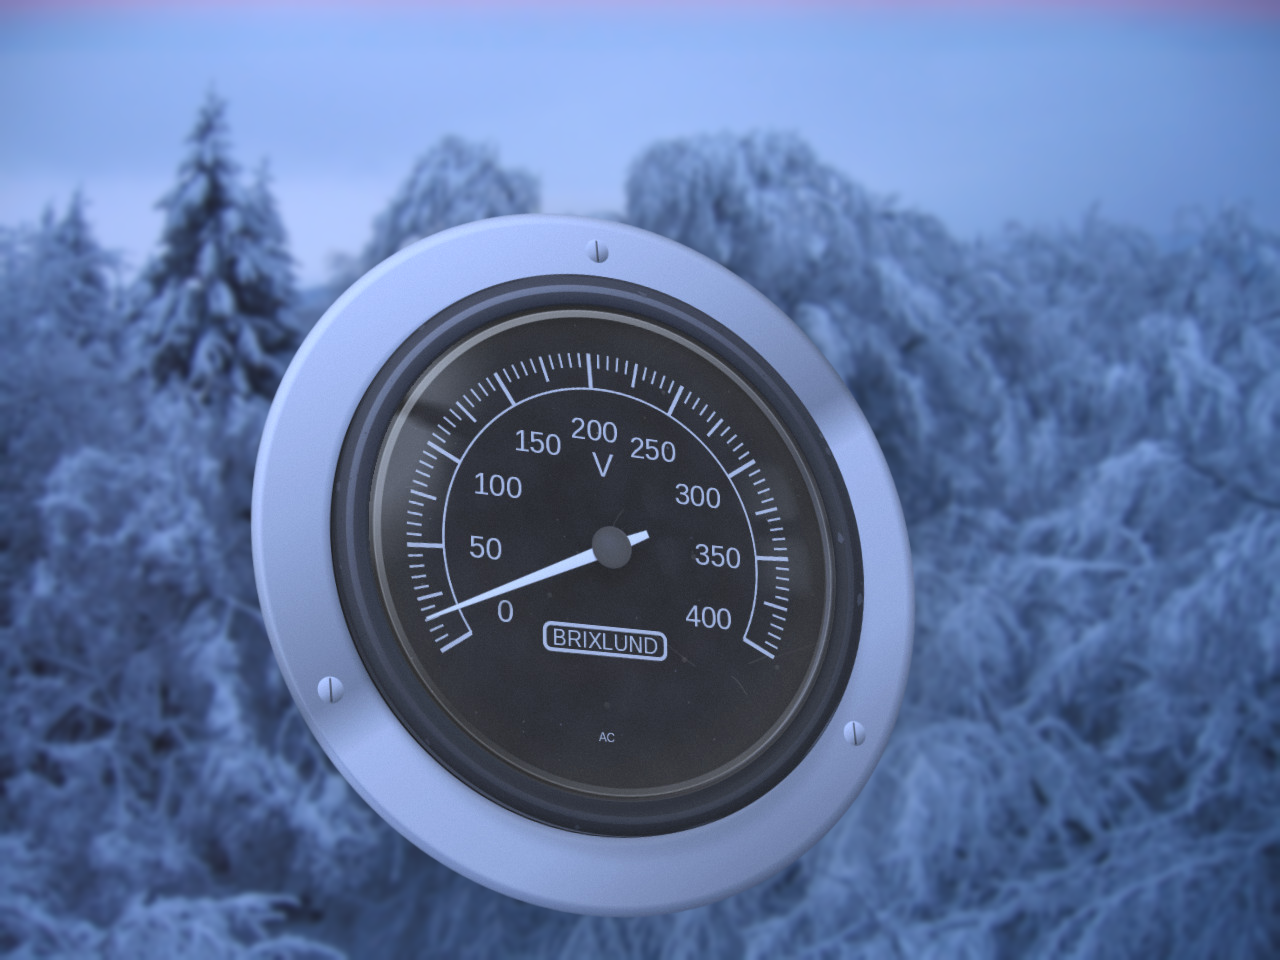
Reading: value=15 unit=V
